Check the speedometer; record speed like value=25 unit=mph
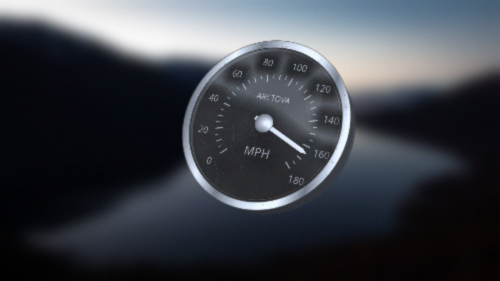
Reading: value=165 unit=mph
